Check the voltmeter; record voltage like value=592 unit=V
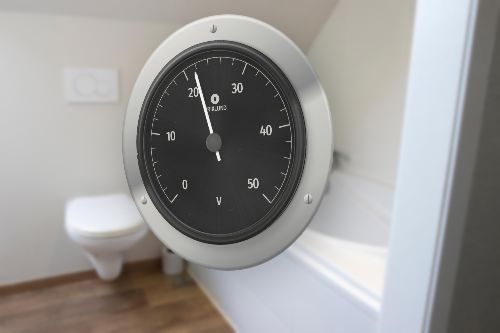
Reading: value=22 unit=V
